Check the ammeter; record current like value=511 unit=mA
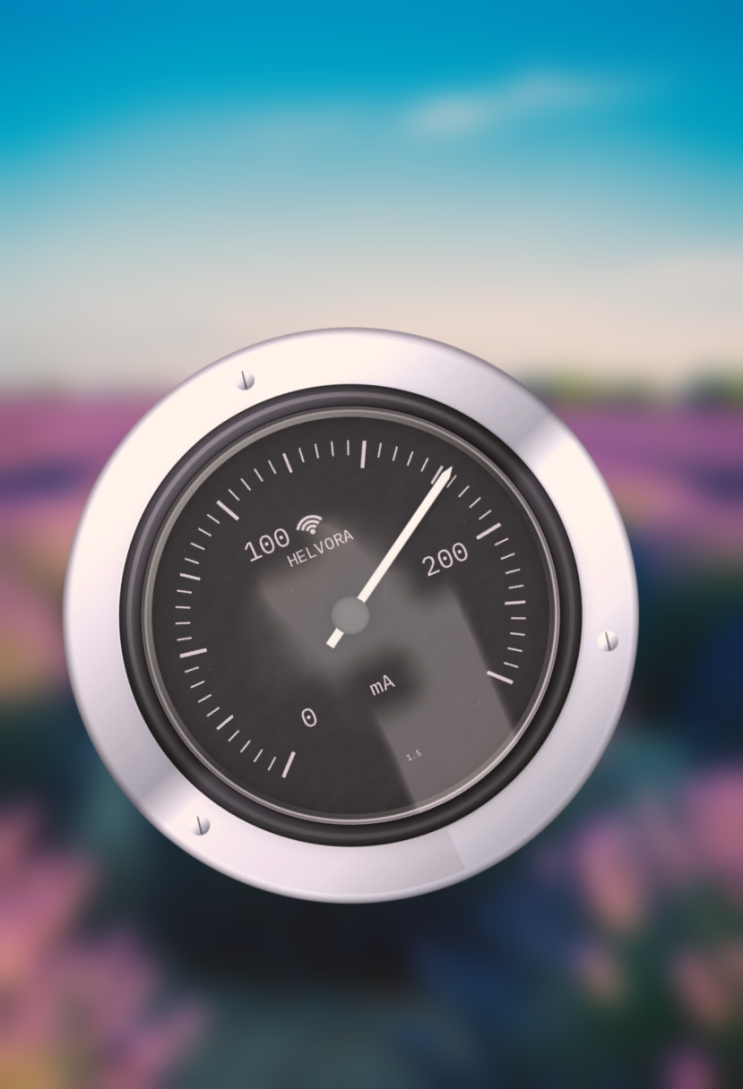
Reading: value=177.5 unit=mA
